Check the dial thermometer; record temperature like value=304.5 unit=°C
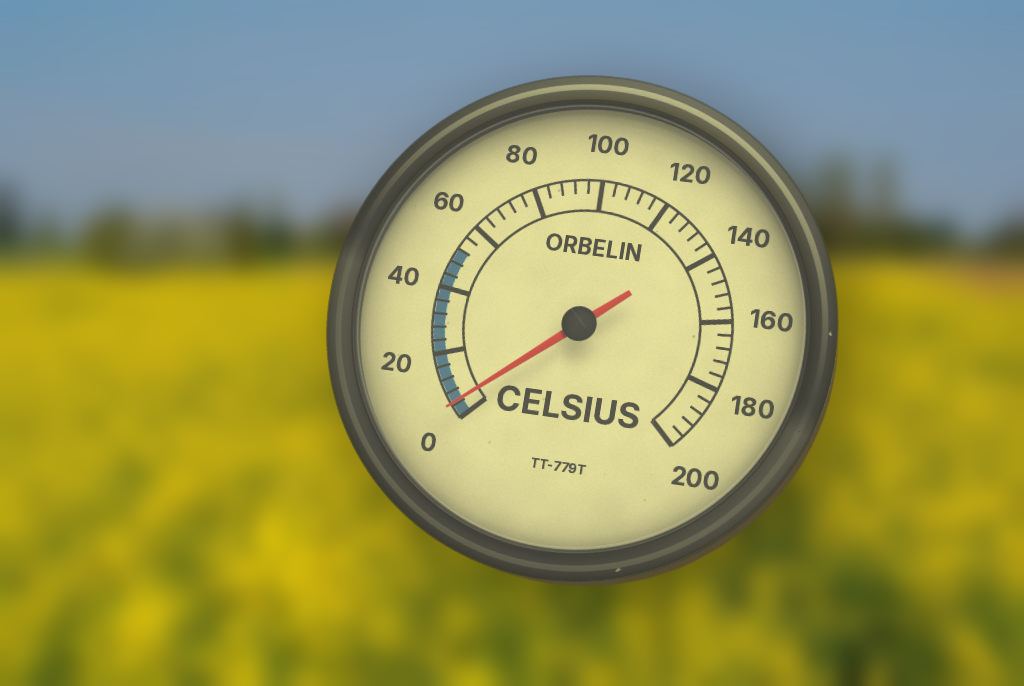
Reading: value=4 unit=°C
